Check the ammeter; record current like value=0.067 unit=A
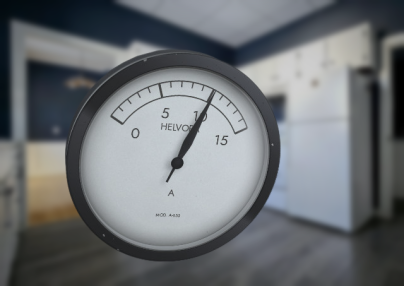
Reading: value=10 unit=A
